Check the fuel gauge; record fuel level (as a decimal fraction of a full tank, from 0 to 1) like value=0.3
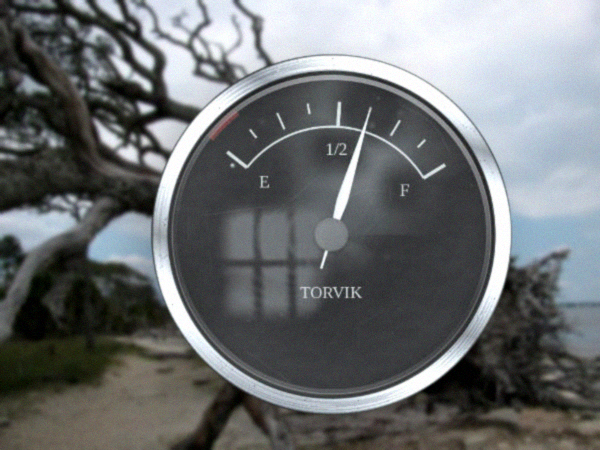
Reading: value=0.625
